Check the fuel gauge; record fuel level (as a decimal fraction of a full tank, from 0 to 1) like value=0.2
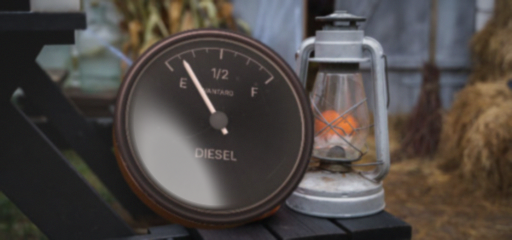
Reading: value=0.125
